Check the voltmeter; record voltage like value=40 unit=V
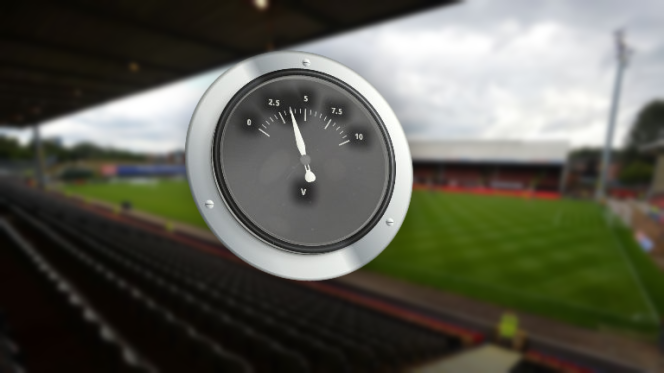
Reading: value=3.5 unit=V
